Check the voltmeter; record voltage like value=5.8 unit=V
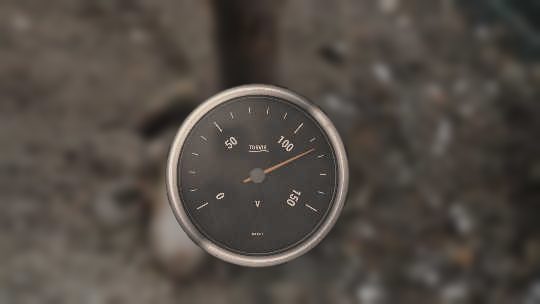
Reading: value=115 unit=V
